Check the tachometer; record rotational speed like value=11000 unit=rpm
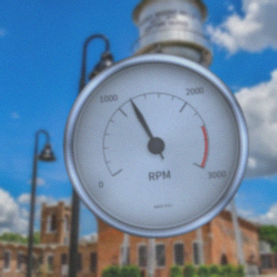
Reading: value=1200 unit=rpm
